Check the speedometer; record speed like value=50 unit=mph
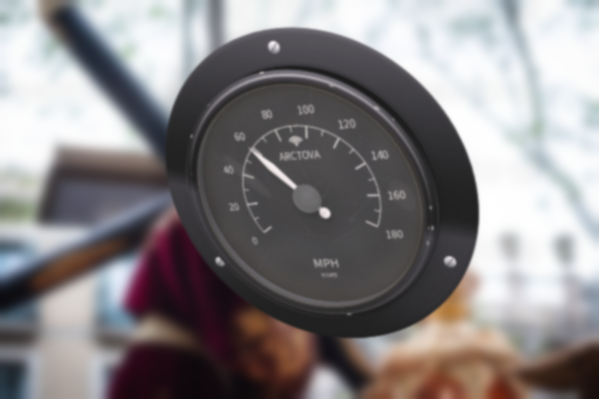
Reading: value=60 unit=mph
